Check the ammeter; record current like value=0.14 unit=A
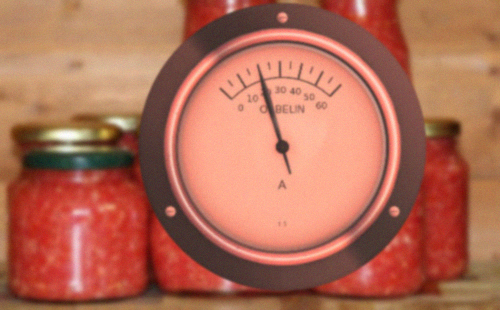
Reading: value=20 unit=A
